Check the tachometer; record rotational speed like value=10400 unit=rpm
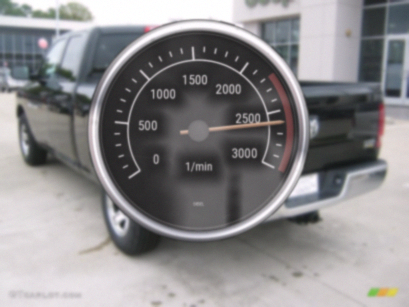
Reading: value=2600 unit=rpm
